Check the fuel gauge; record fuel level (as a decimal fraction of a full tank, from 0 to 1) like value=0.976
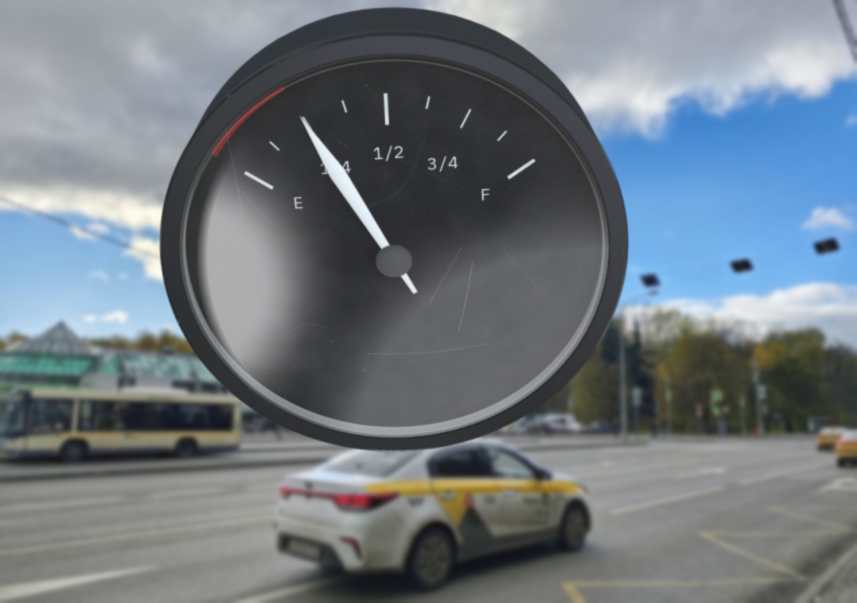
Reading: value=0.25
